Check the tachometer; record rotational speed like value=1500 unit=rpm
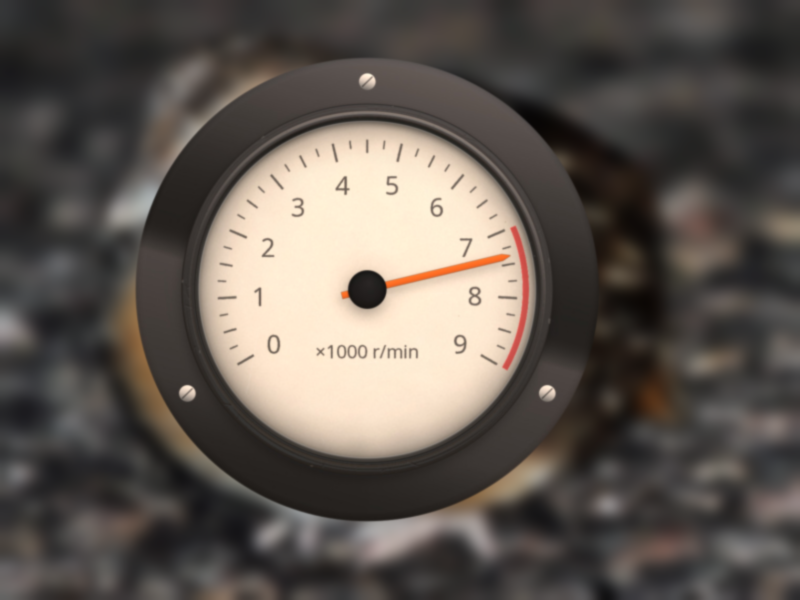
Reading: value=7375 unit=rpm
